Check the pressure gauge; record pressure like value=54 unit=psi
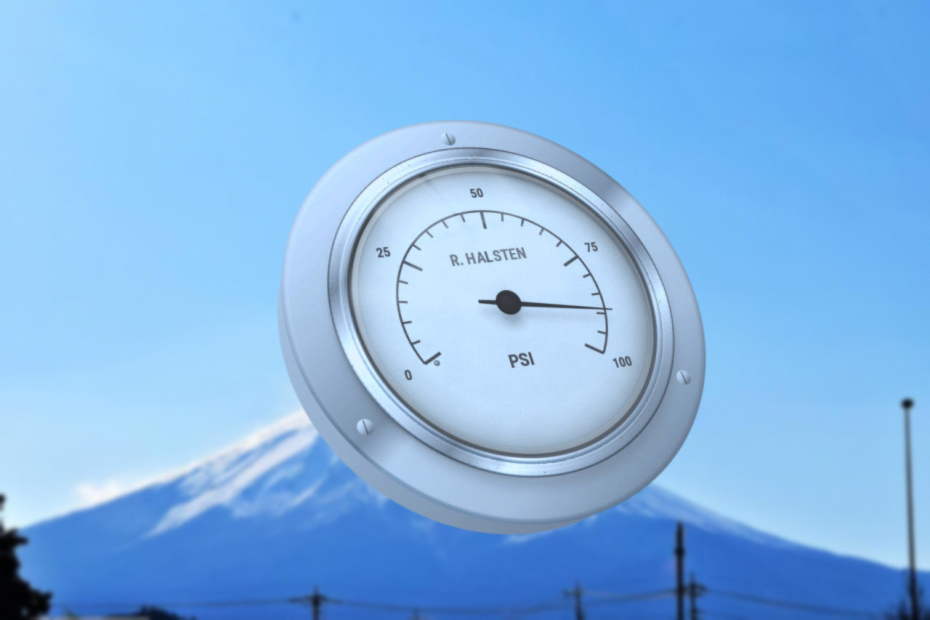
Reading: value=90 unit=psi
